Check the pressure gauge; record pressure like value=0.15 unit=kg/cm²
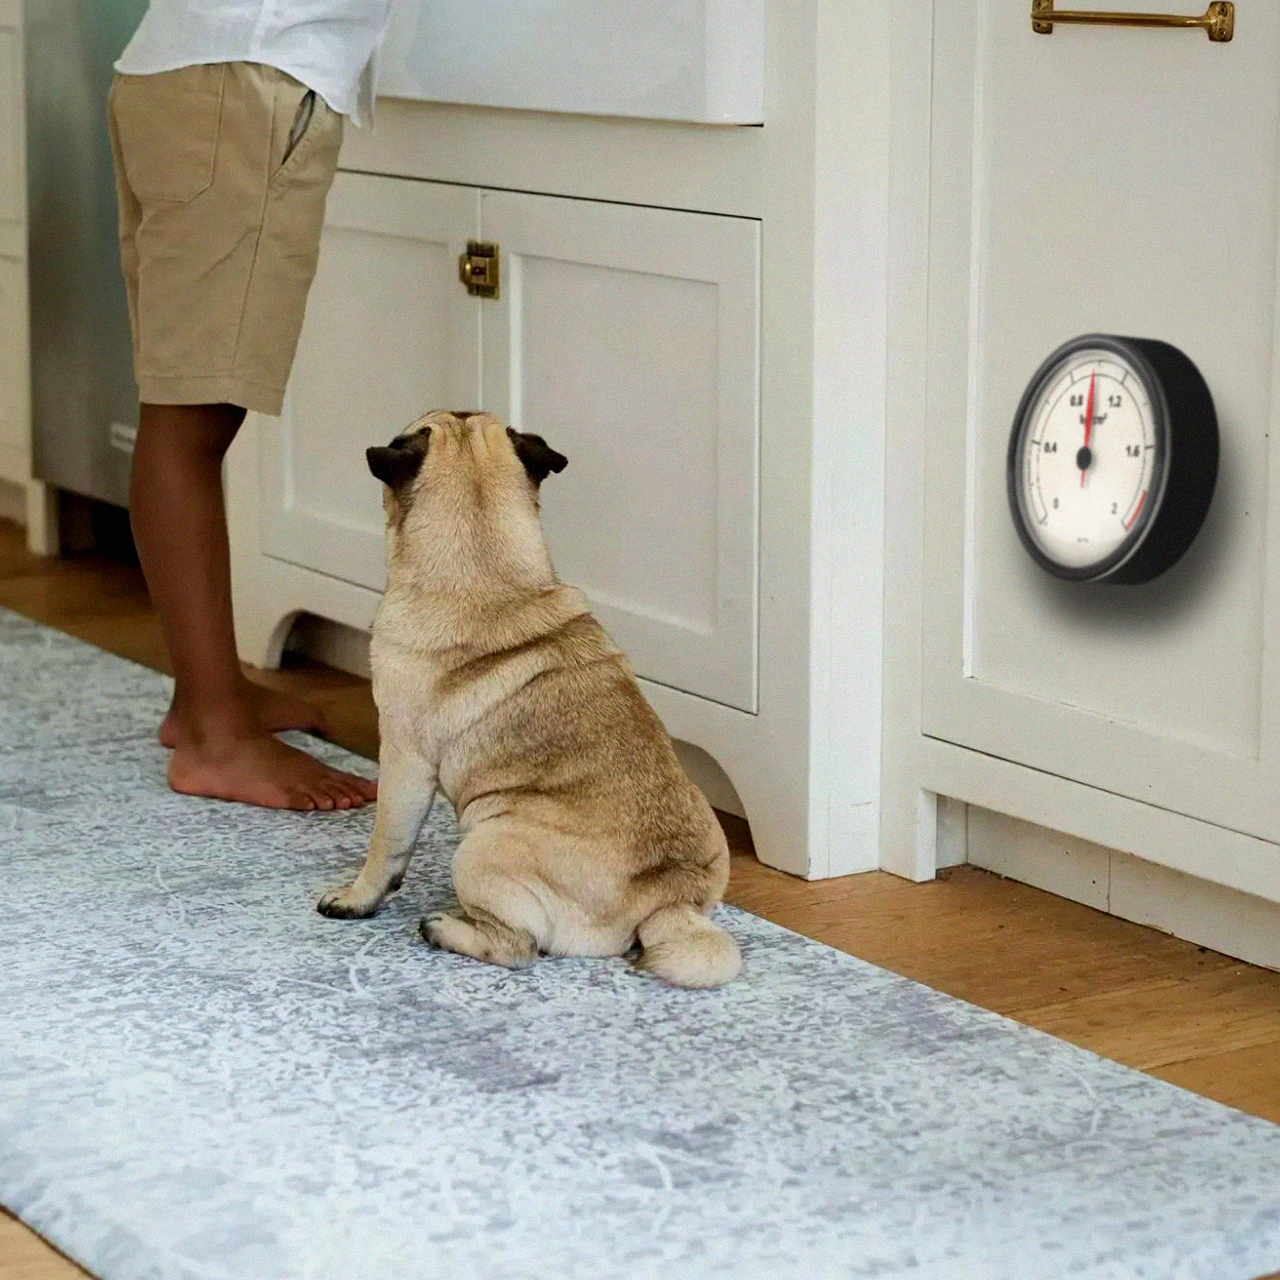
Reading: value=1 unit=kg/cm²
